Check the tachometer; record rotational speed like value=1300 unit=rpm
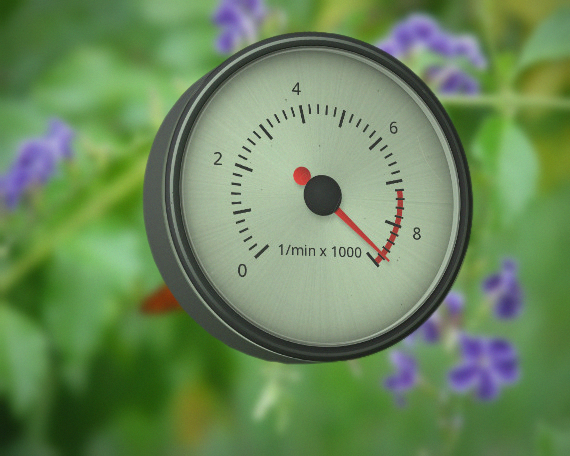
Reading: value=8800 unit=rpm
